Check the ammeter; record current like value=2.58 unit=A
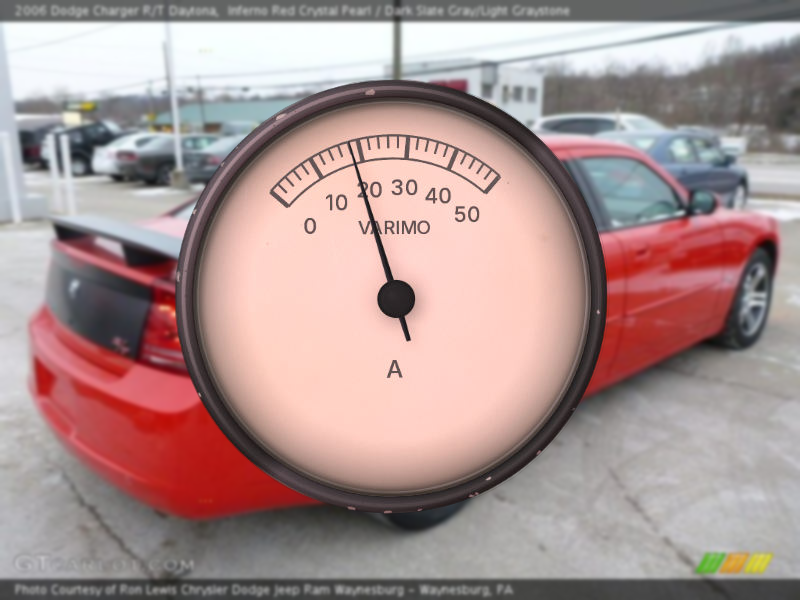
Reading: value=18 unit=A
